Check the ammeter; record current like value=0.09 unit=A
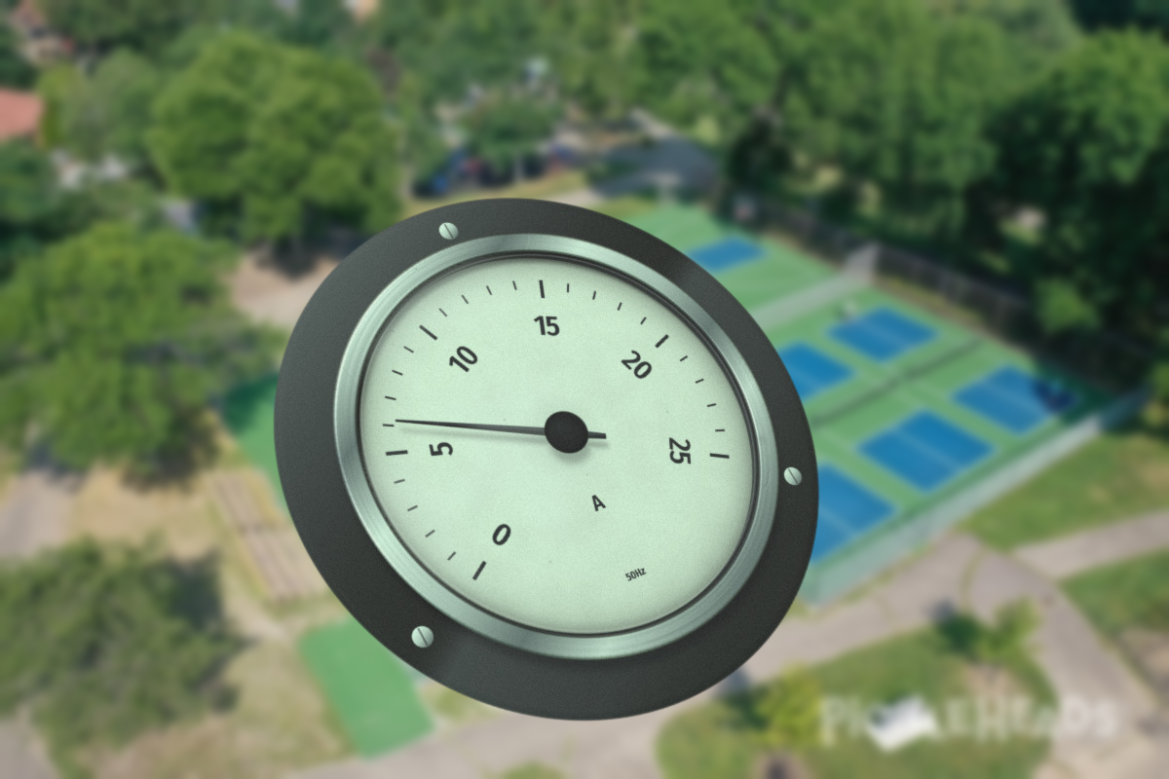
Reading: value=6 unit=A
